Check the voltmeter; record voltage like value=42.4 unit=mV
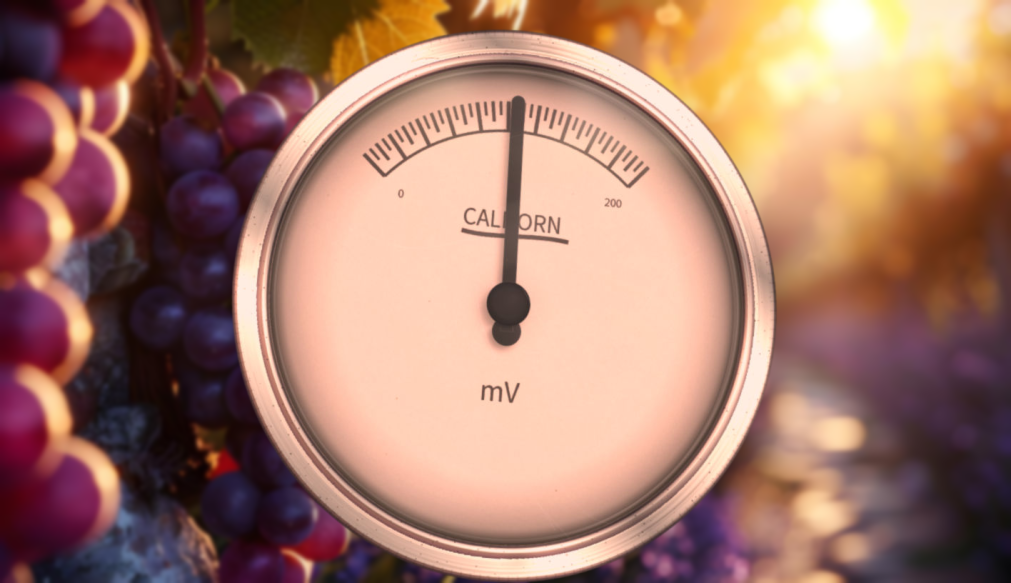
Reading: value=105 unit=mV
